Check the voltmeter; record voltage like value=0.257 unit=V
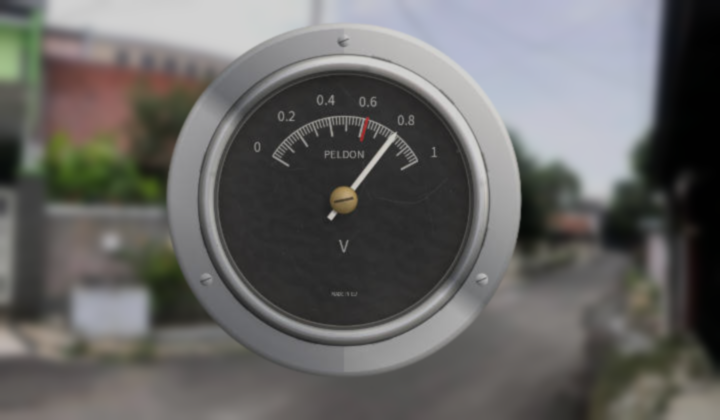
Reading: value=0.8 unit=V
